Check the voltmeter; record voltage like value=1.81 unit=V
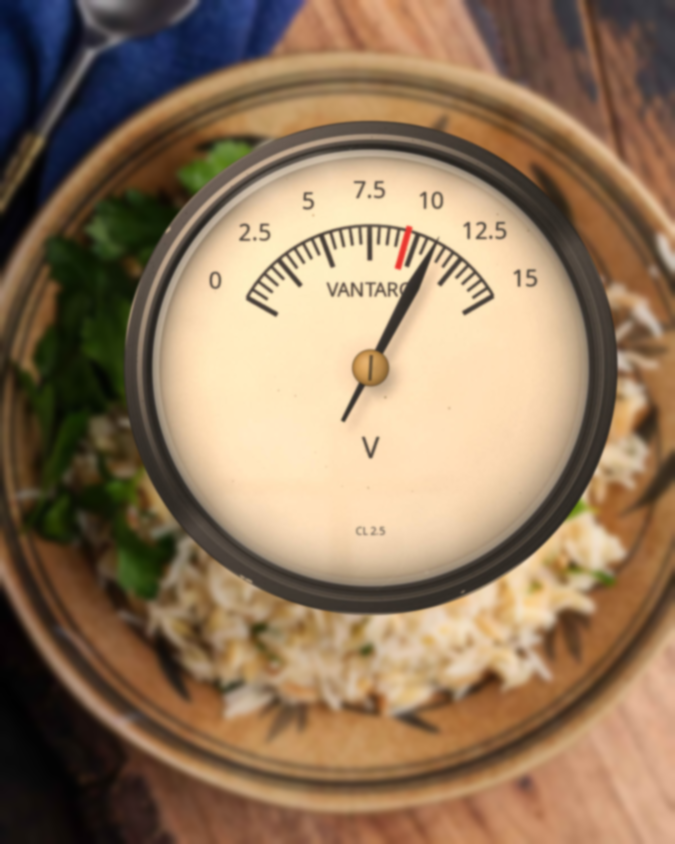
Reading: value=11 unit=V
